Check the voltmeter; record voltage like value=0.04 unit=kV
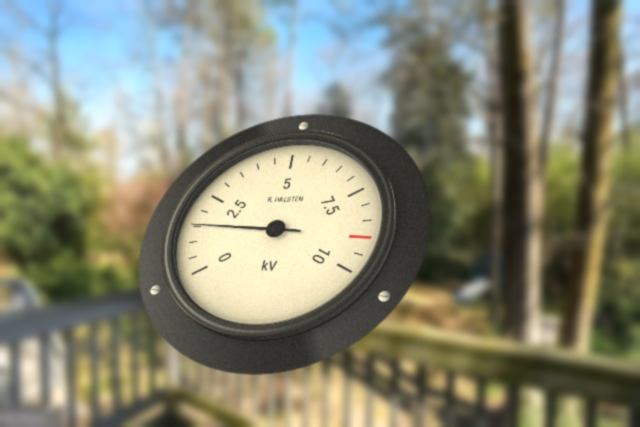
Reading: value=1.5 unit=kV
